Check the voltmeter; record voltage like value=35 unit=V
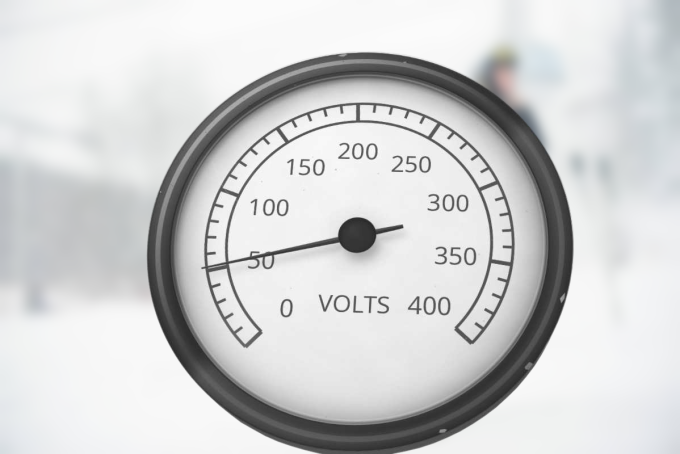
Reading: value=50 unit=V
